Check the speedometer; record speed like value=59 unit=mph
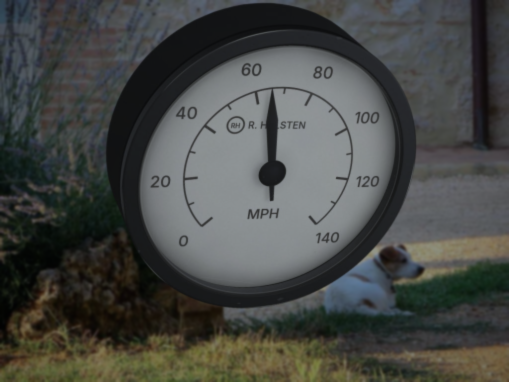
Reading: value=65 unit=mph
